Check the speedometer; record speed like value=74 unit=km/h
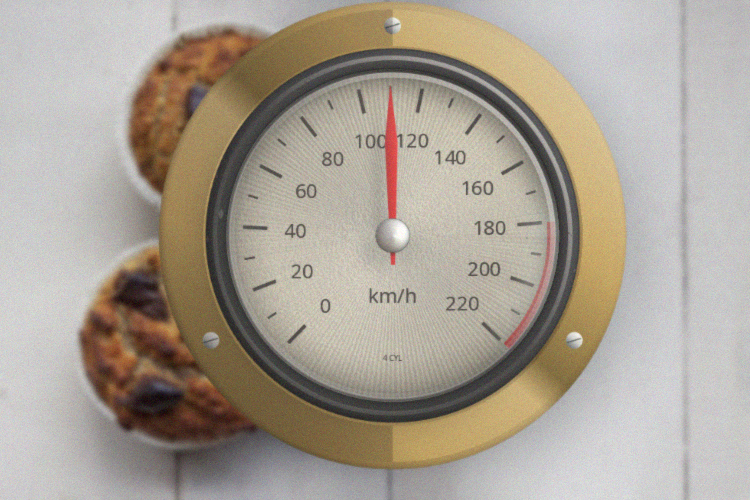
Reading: value=110 unit=km/h
